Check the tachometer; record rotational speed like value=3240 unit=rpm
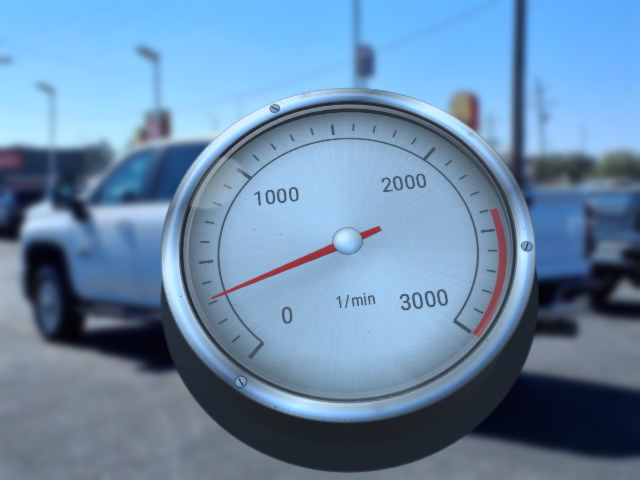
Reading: value=300 unit=rpm
